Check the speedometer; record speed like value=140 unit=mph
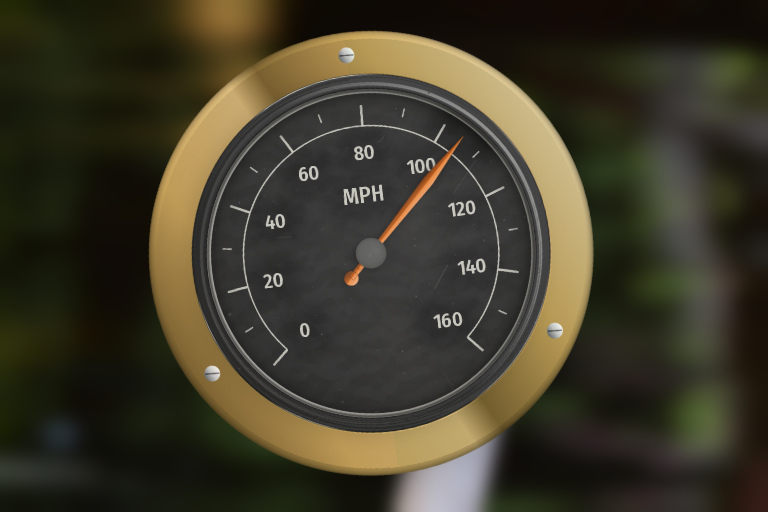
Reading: value=105 unit=mph
